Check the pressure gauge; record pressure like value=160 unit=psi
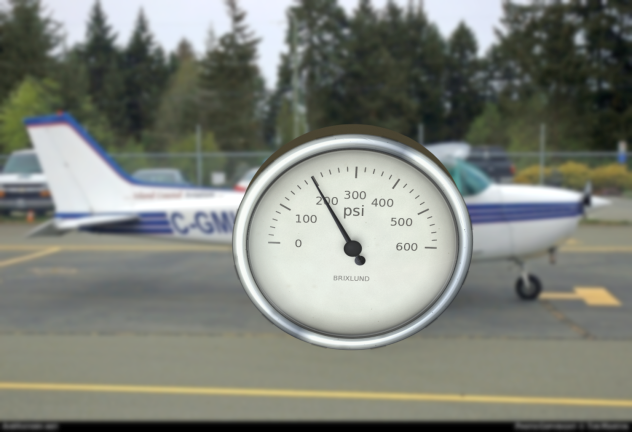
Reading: value=200 unit=psi
